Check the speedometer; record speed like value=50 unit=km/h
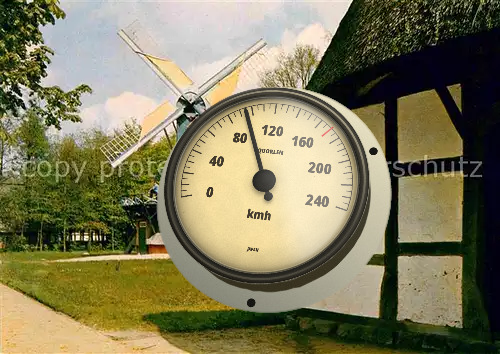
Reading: value=95 unit=km/h
